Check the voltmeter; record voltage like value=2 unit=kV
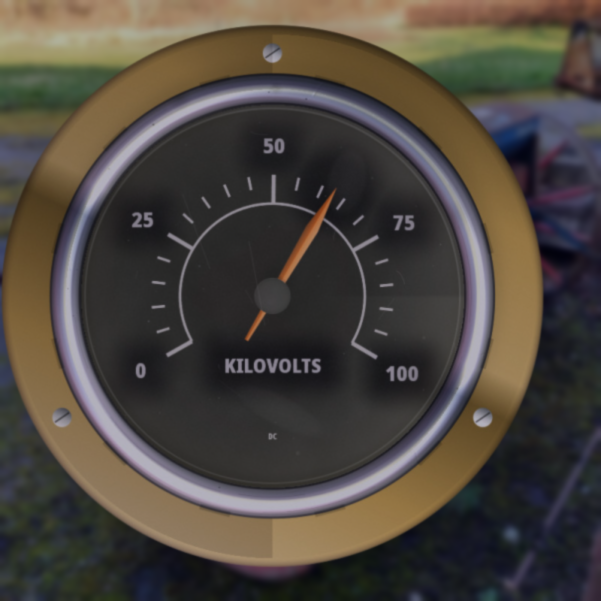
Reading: value=62.5 unit=kV
